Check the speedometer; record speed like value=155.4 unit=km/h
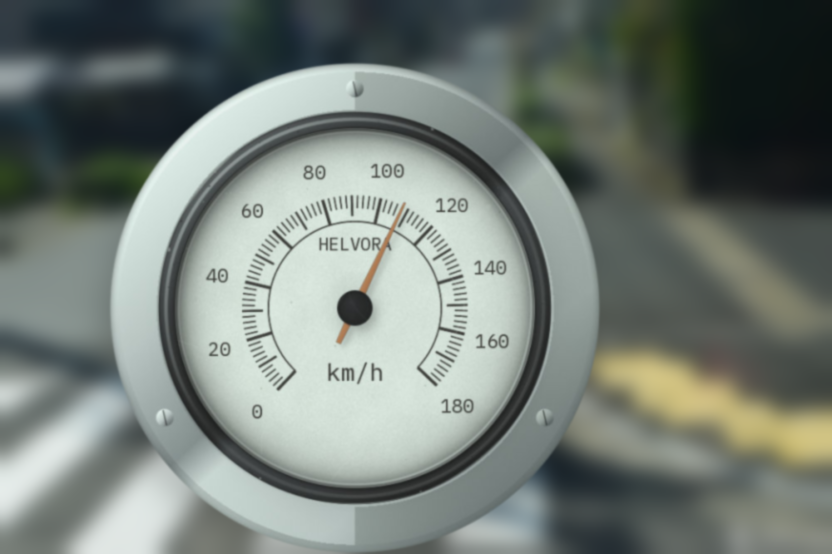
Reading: value=108 unit=km/h
